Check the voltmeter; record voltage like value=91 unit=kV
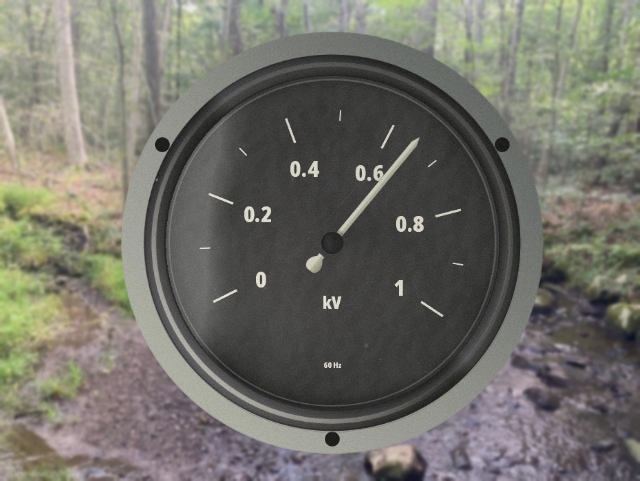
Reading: value=0.65 unit=kV
